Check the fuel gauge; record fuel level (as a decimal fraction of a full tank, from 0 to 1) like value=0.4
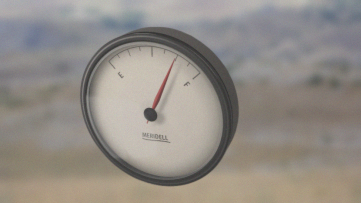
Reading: value=0.75
